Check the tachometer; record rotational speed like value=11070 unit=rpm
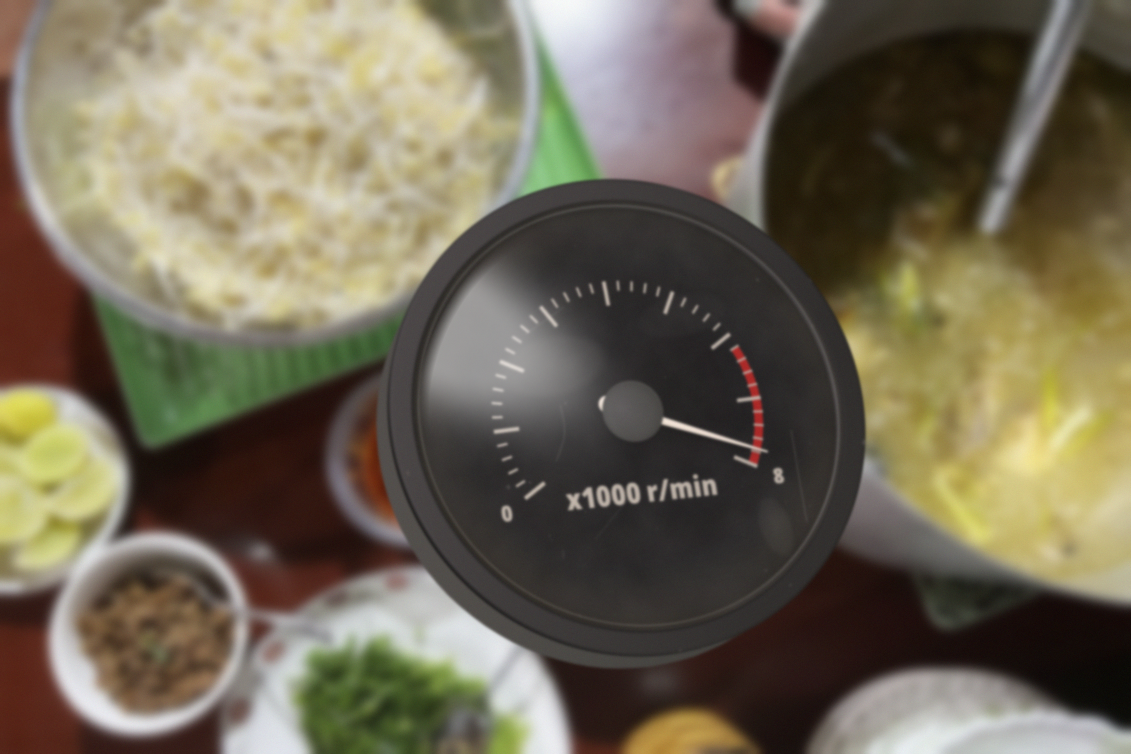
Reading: value=7800 unit=rpm
